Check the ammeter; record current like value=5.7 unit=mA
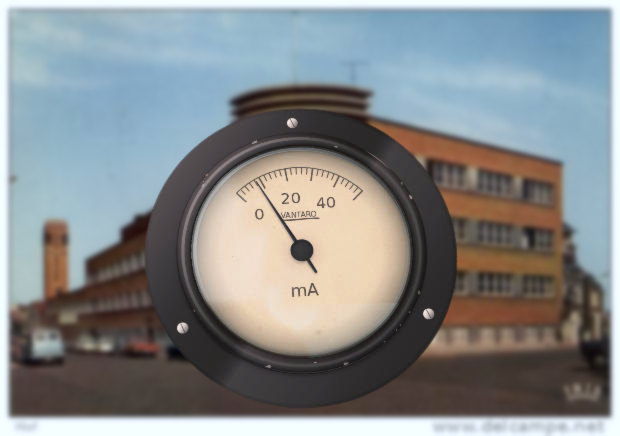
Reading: value=8 unit=mA
